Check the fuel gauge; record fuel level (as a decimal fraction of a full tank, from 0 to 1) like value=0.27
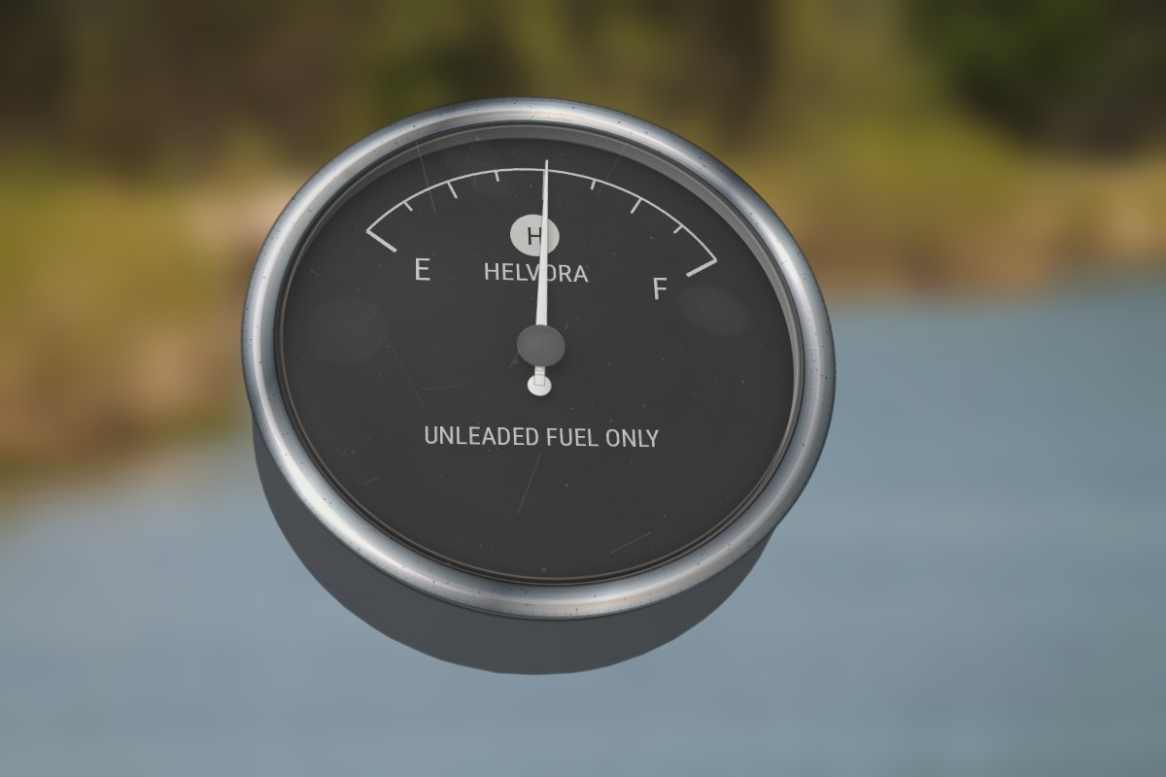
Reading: value=0.5
